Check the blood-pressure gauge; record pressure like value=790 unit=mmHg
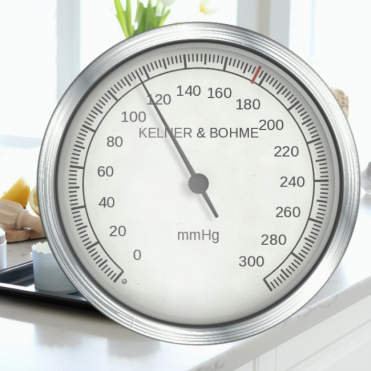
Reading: value=116 unit=mmHg
